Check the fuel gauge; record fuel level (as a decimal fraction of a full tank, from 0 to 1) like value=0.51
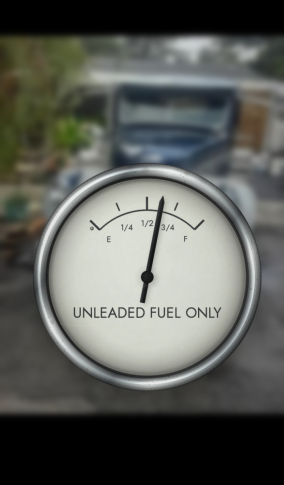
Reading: value=0.625
